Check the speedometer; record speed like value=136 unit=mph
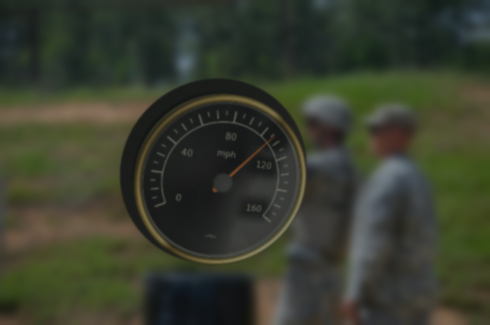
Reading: value=105 unit=mph
